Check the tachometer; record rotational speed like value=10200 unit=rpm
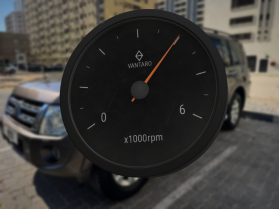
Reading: value=4000 unit=rpm
